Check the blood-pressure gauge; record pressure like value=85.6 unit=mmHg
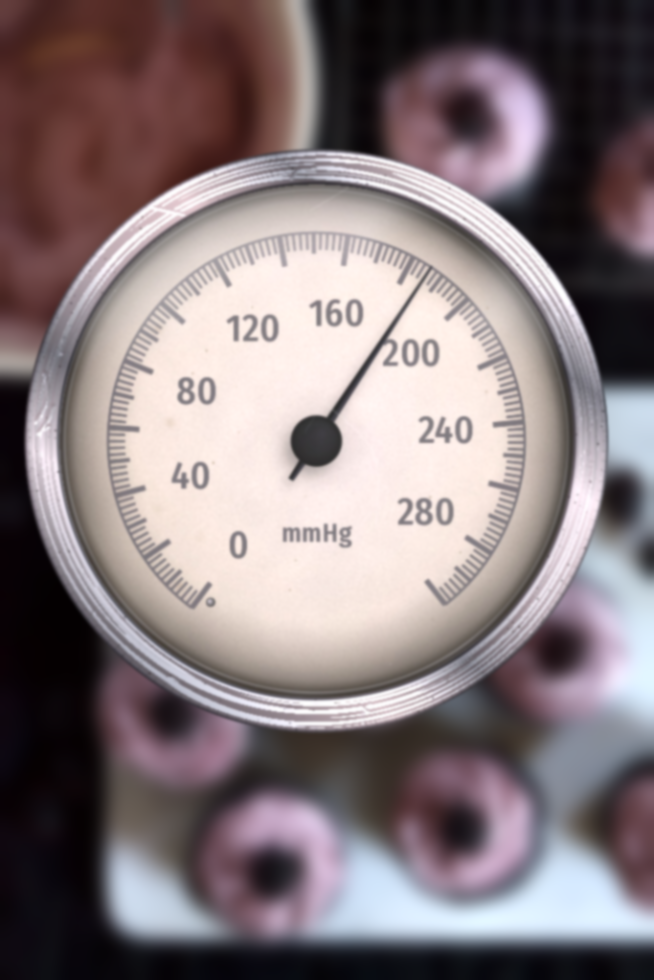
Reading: value=186 unit=mmHg
